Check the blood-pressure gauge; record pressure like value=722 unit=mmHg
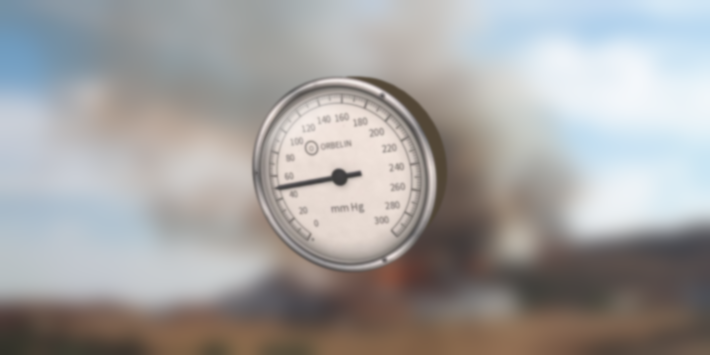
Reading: value=50 unit=mmHg
